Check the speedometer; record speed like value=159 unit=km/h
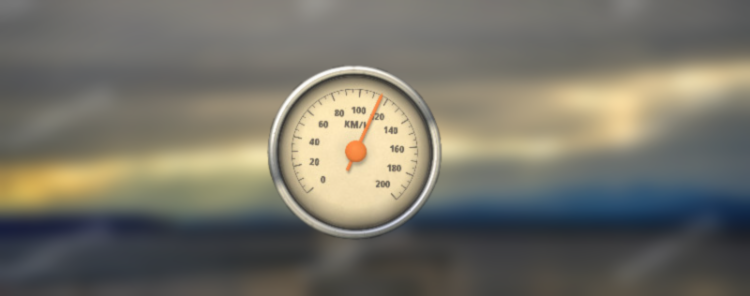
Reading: value=115 unit=km/h
